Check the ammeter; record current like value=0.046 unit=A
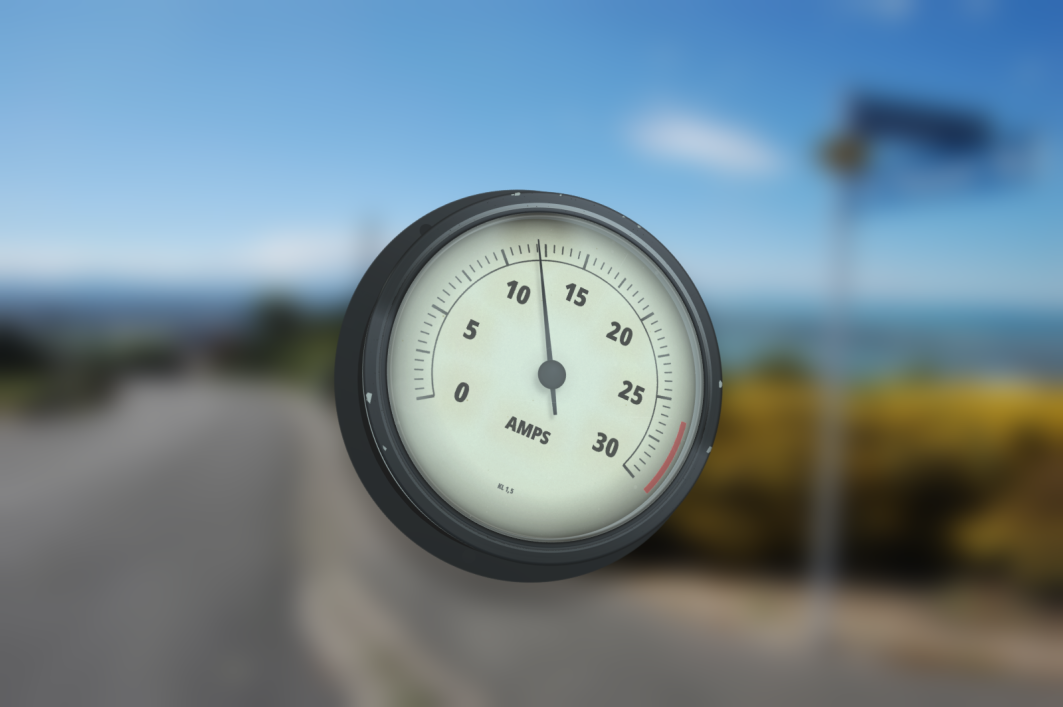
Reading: value=12 unit=A
